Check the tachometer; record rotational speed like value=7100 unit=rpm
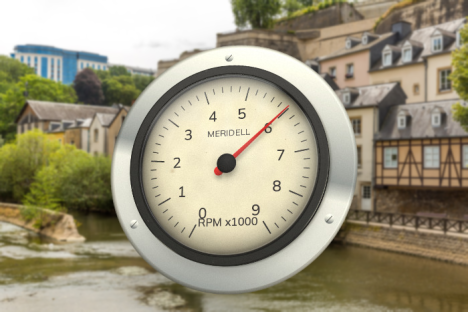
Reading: value=6000 unit=rpm
